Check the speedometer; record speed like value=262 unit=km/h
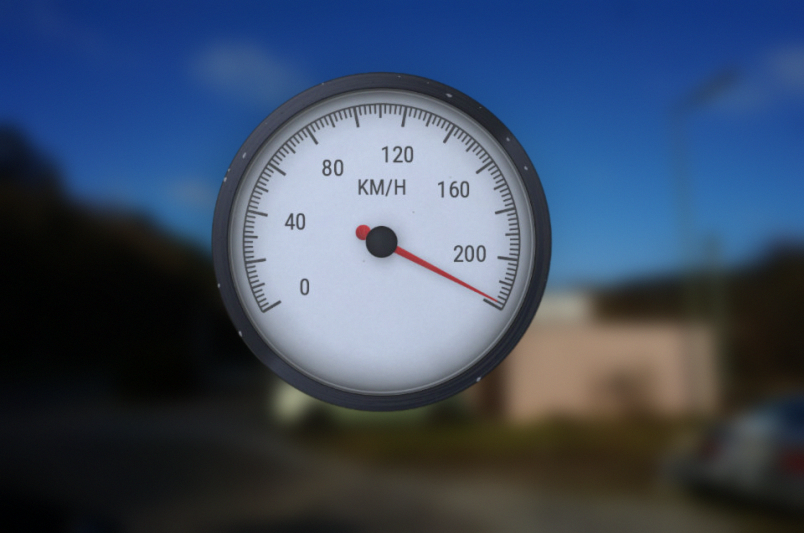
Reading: value=218 unit=km/h
